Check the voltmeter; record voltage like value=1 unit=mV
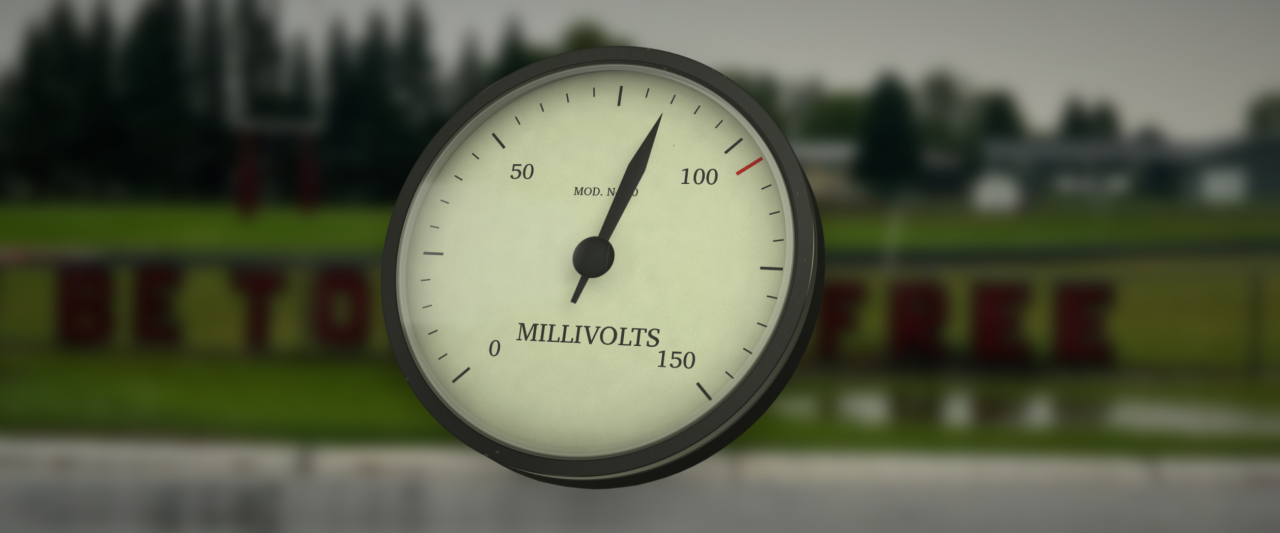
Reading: value=85 unit=mV
